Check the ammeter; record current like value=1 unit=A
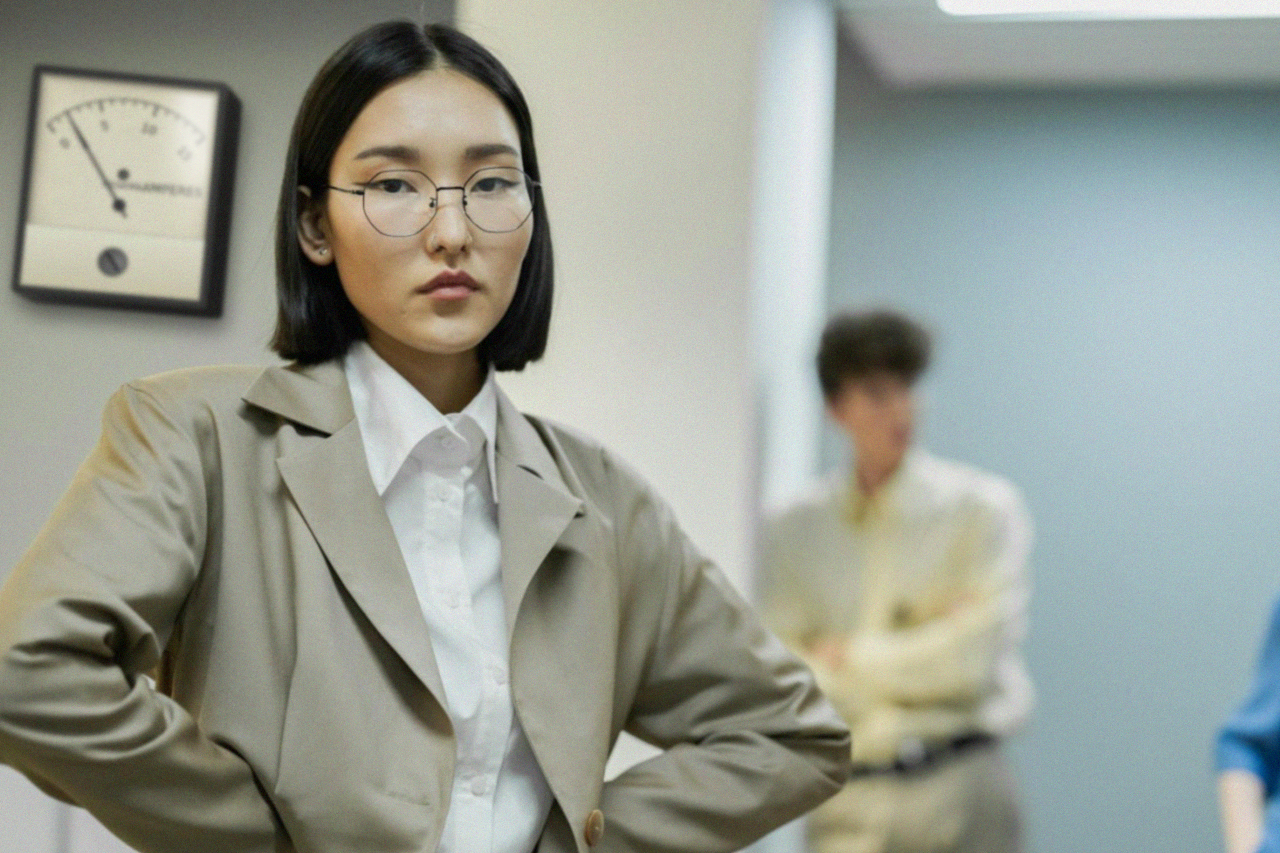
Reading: value=2 unit=A
